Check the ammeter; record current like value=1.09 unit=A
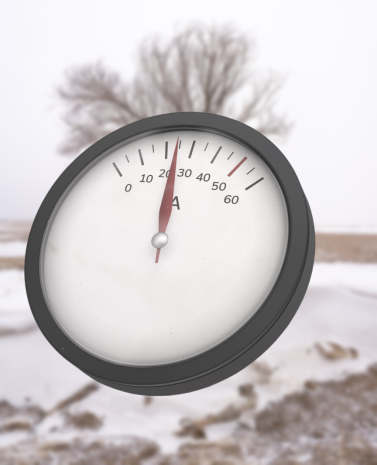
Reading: value=25 unit=A
